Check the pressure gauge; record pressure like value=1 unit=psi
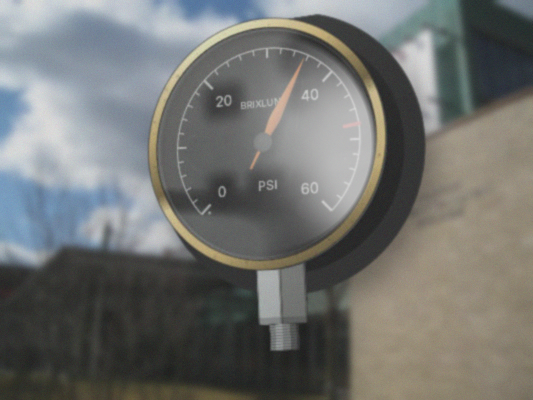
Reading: value=36 unit=psi
